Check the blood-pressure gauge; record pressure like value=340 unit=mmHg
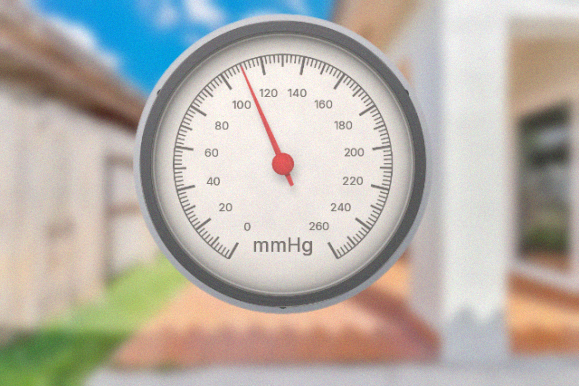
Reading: value=110 unit=mmHg
